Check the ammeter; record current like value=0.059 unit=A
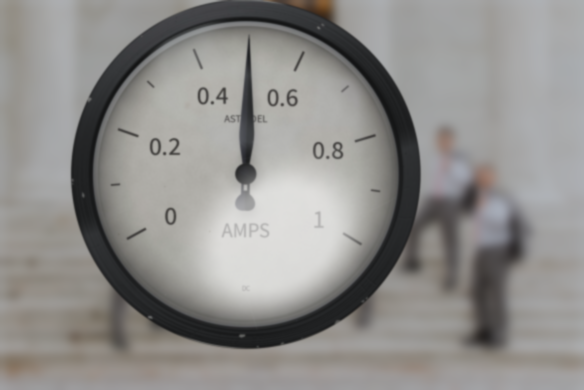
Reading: value=0.5 unit=A
